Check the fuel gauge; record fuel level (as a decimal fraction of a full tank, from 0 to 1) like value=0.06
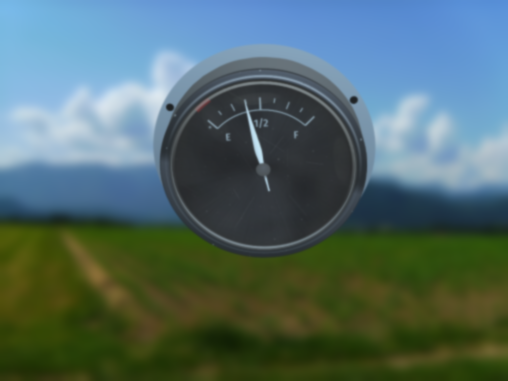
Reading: value=0.375
